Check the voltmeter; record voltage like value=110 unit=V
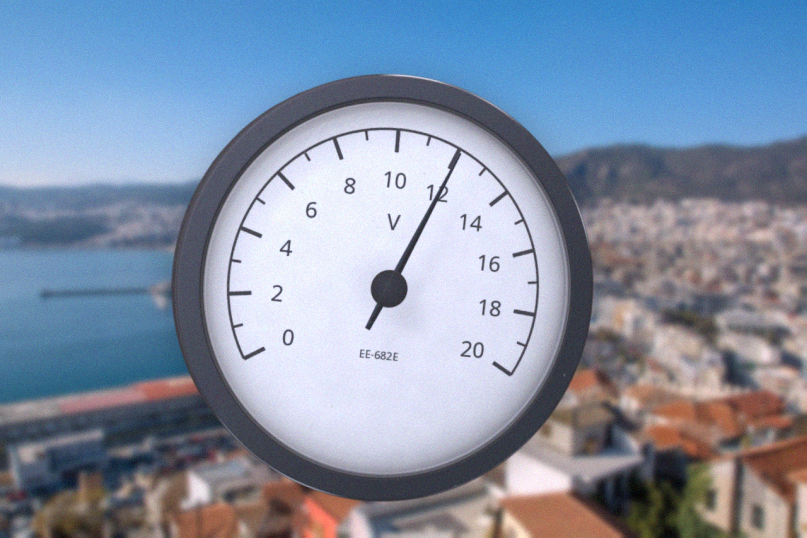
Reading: value=12 unit=V
